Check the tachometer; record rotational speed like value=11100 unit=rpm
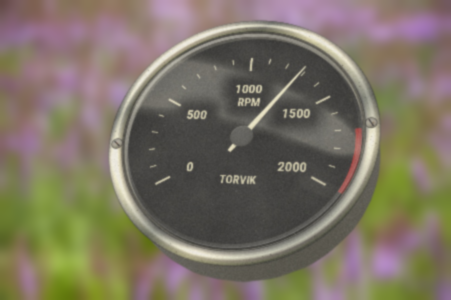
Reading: value=1300 unit=rpm
